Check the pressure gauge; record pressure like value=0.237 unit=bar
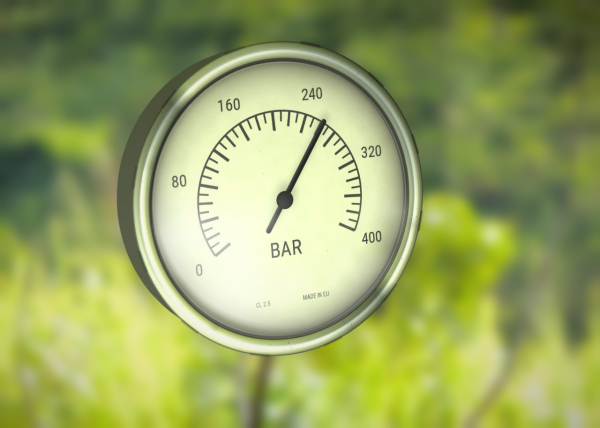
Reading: value=260 unit=bar
